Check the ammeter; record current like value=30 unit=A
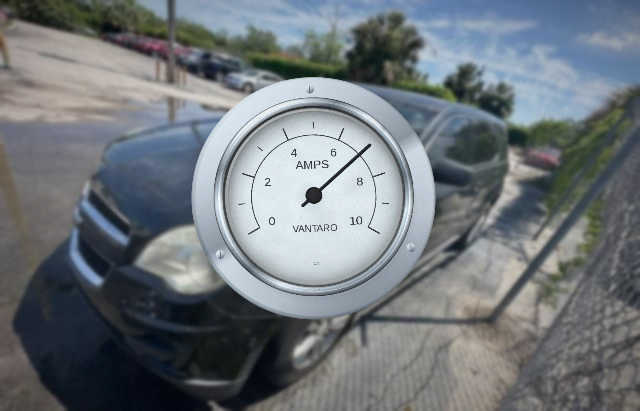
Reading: value=7 unit=A
